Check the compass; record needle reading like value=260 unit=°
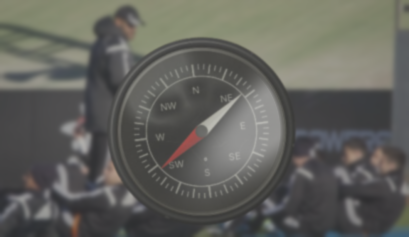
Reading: value=235 unit=°
